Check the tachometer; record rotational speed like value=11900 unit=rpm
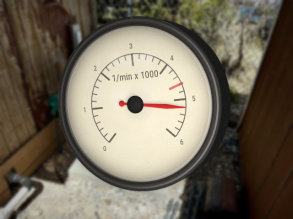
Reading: value=5200 unit=rpm
